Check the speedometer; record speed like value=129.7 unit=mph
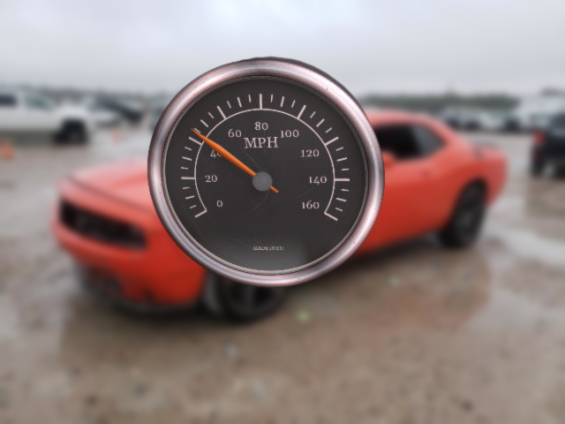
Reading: value=45 unit=mph
